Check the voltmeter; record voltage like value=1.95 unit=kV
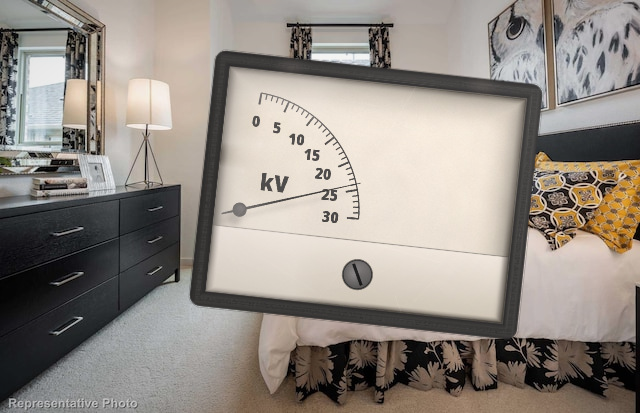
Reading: value=24 unit=kV
